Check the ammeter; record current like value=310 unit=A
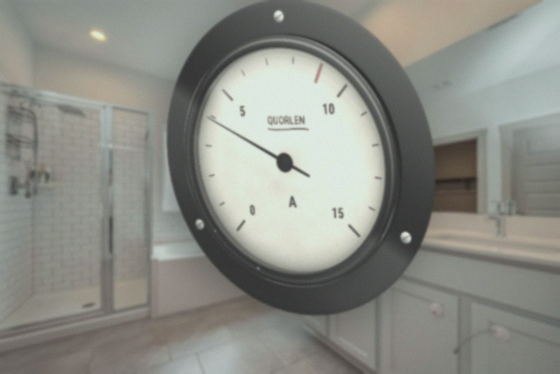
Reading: value=4 unit=A
